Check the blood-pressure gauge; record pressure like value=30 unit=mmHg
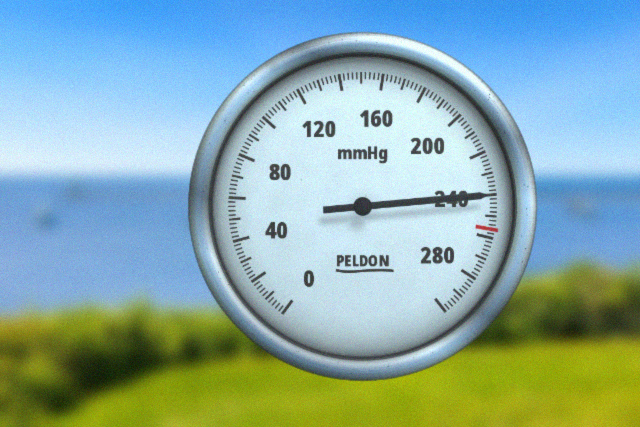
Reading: value=240 unit=mmHg
